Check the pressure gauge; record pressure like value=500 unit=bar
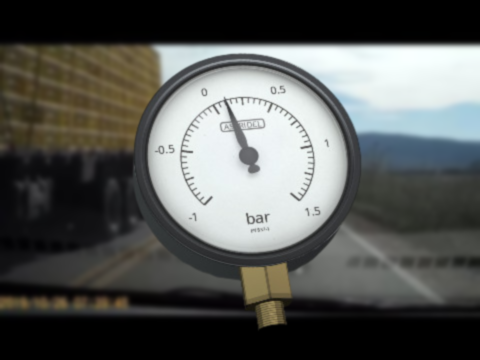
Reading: value=0.1 unit=bar
